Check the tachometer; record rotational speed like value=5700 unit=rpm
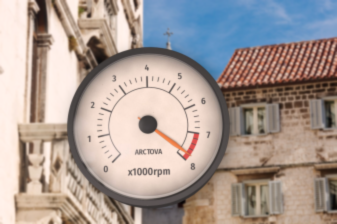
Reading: value=7800 unit=rpm
